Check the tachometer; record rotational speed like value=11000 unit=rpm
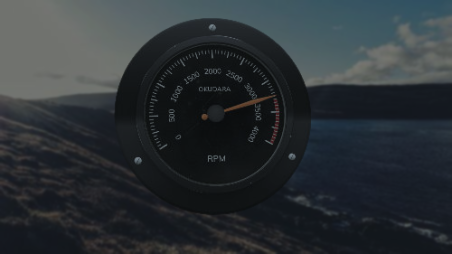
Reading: value=3250 unit=rpm
